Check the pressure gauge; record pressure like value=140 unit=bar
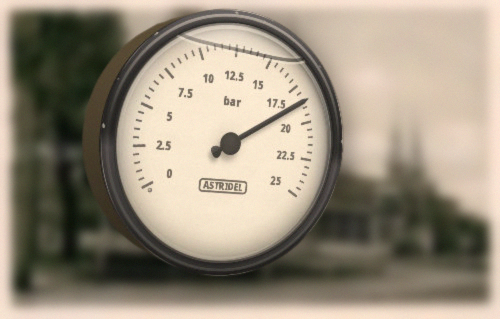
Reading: value=18.5 unit=bar
